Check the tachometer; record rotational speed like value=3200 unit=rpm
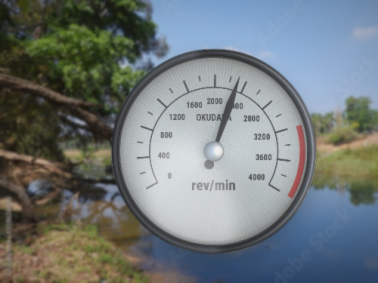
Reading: value=2300 unit=rpm
